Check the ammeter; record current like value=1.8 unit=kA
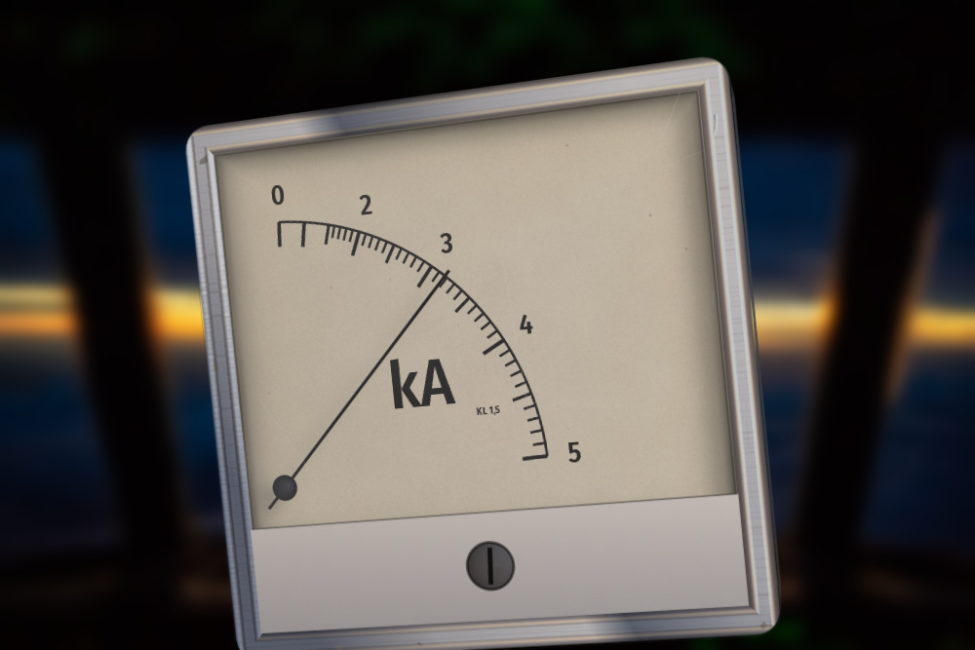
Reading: value=3.2 unit=kA
